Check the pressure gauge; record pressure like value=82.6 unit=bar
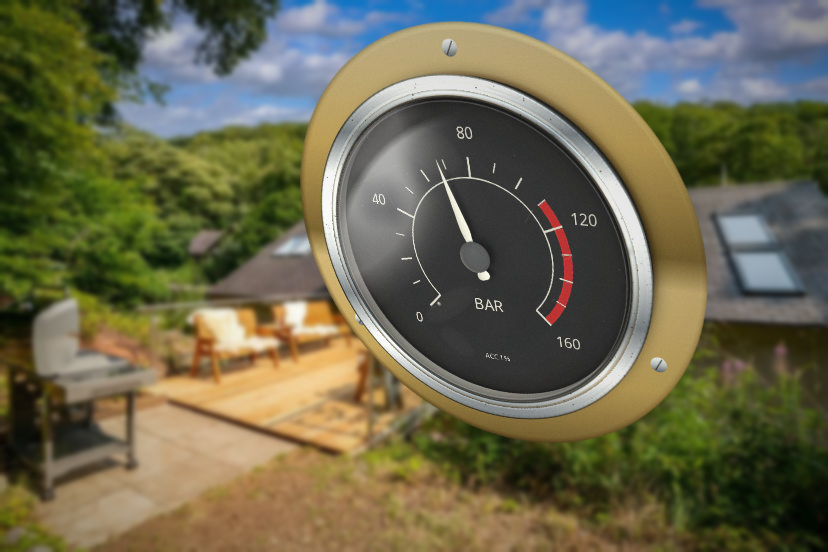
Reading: value=70 unit=bar
